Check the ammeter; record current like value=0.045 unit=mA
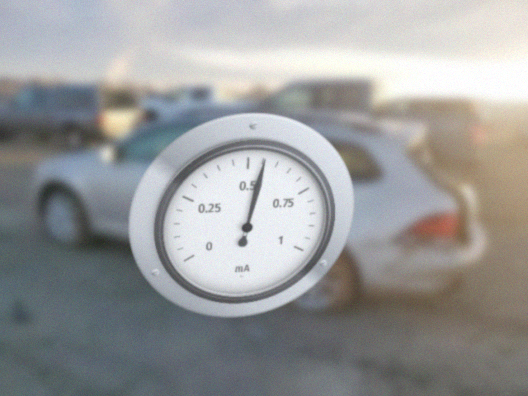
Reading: value=0.55 unit=mA
